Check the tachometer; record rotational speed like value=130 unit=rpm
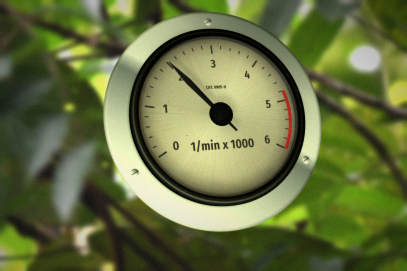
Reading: value=2000 unit=rpm
